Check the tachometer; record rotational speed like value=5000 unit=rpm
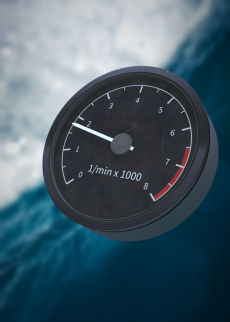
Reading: value=1750 unit=rpm
